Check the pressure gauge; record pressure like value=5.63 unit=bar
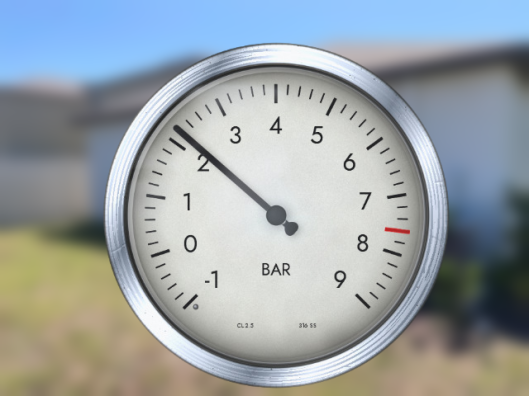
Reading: value=2.2 unit=bar
